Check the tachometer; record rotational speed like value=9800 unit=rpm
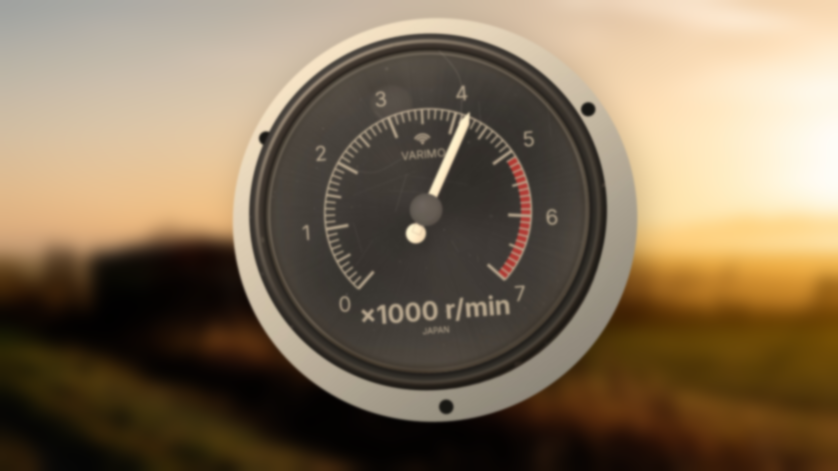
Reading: value=4200 unit=rpm
